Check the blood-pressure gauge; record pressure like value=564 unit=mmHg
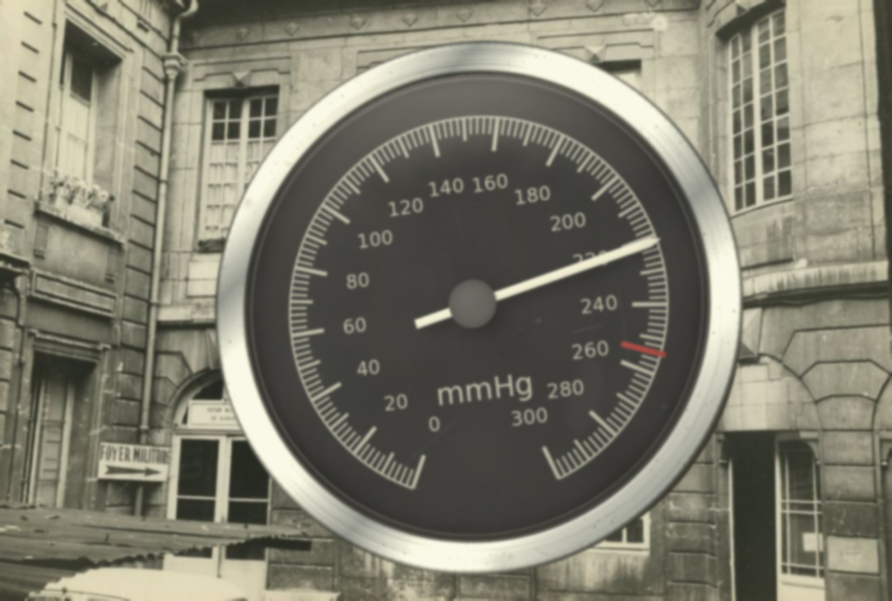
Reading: value=222 unit=mmHg
